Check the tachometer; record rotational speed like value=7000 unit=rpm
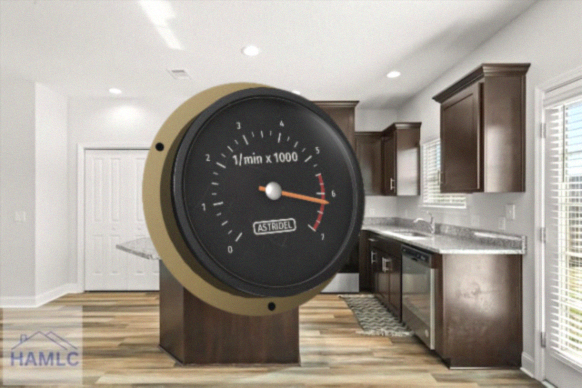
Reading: value=6250 unit=rpm
